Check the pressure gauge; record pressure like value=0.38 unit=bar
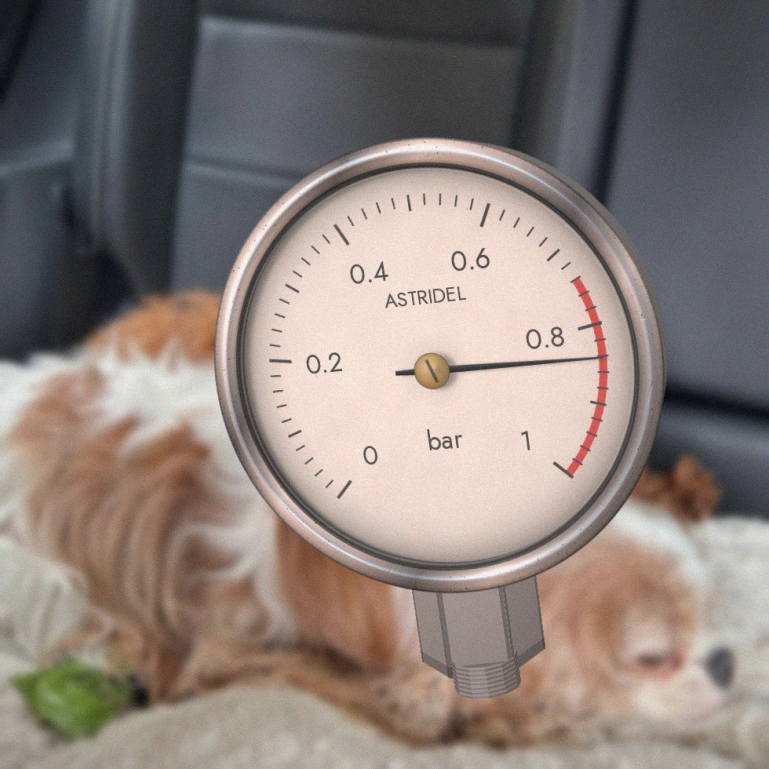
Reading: value=0.84 unit=bar
